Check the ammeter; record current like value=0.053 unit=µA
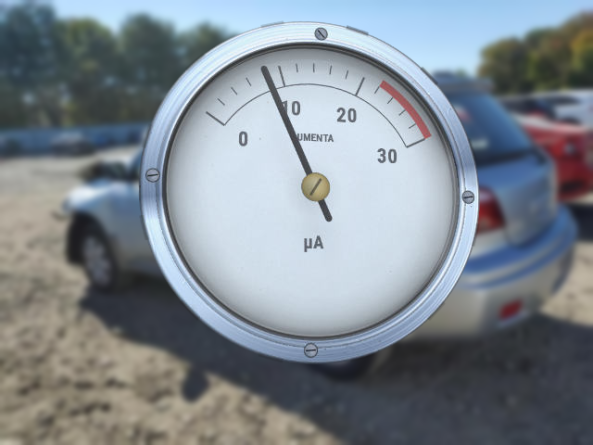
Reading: value=8 unit=µA
